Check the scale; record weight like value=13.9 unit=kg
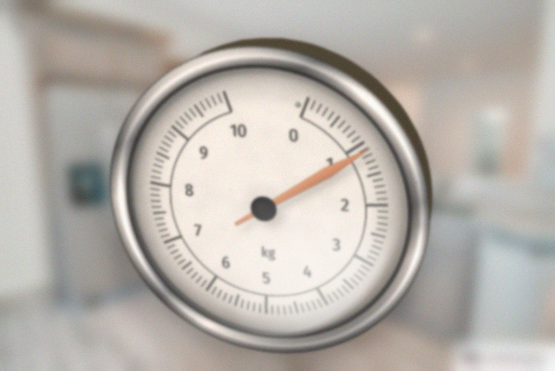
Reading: value=1.1 unit=kg
